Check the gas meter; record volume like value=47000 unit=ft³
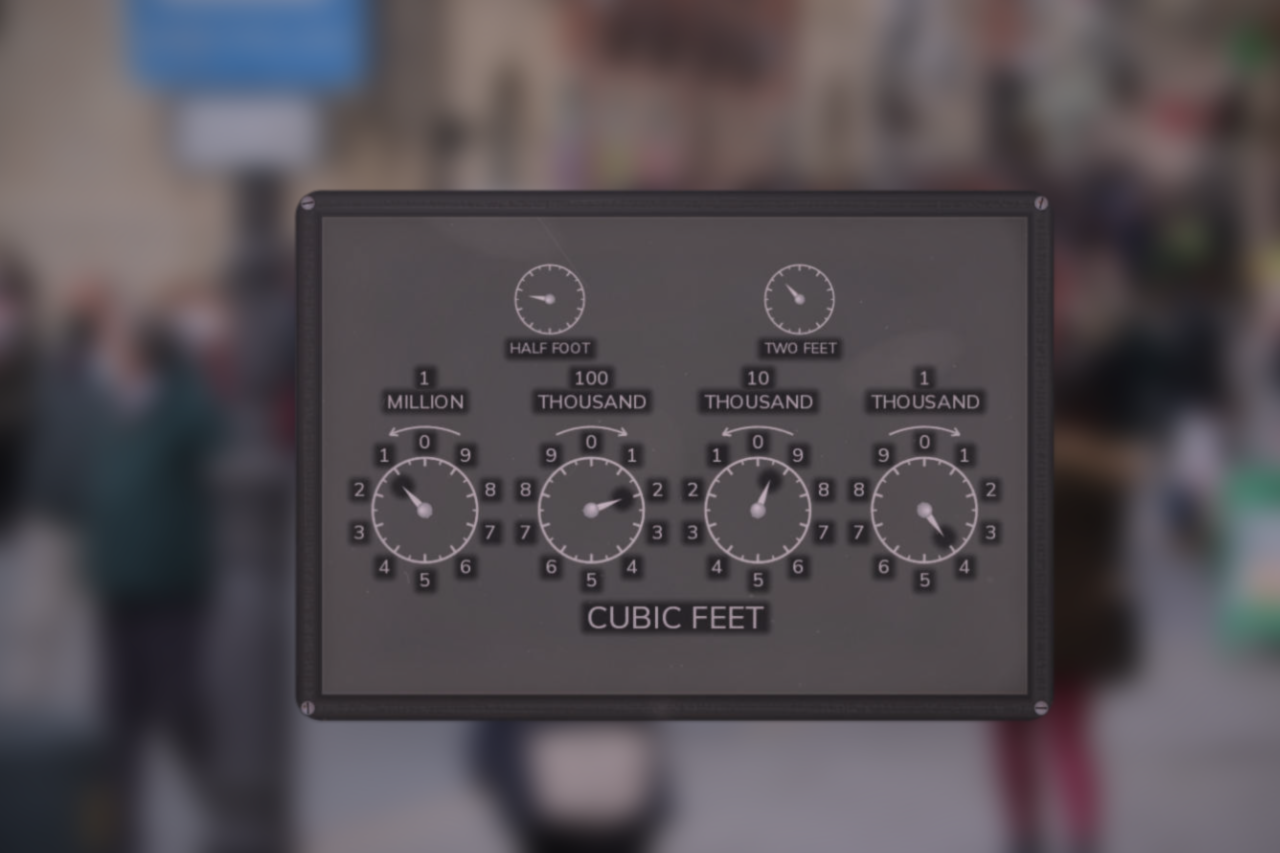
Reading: value=119400 unit=ft³
